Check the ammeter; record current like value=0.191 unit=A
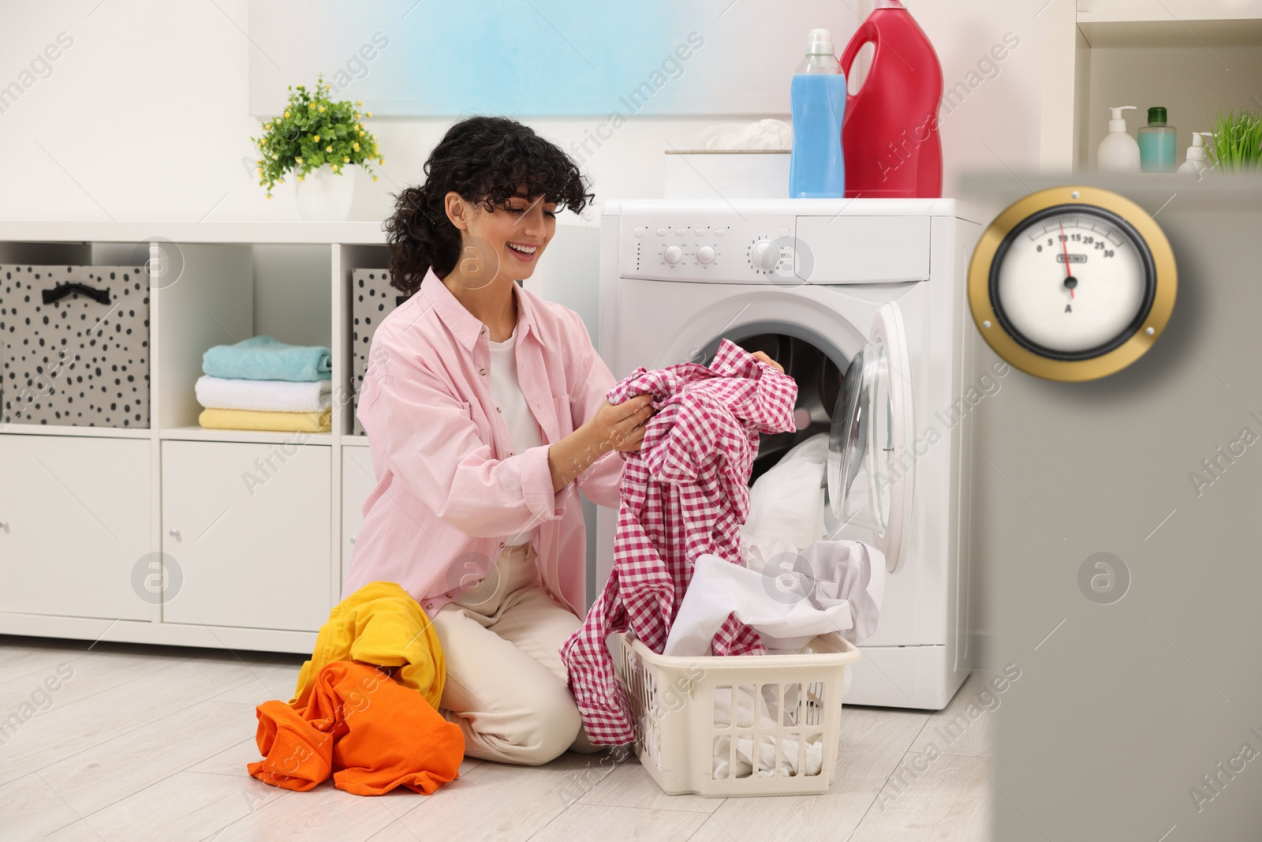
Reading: value=10 unit=A
